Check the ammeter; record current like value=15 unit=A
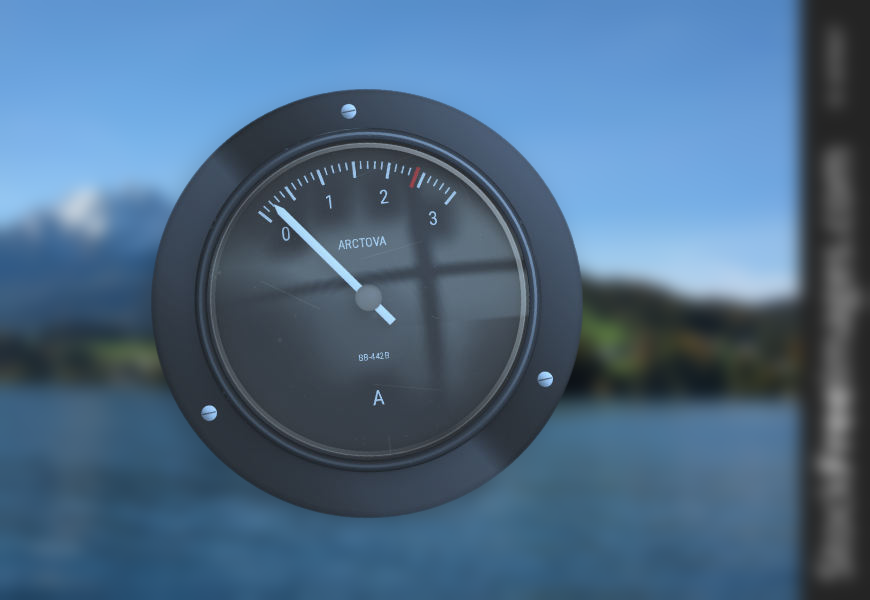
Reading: value=0.2 unit=A
